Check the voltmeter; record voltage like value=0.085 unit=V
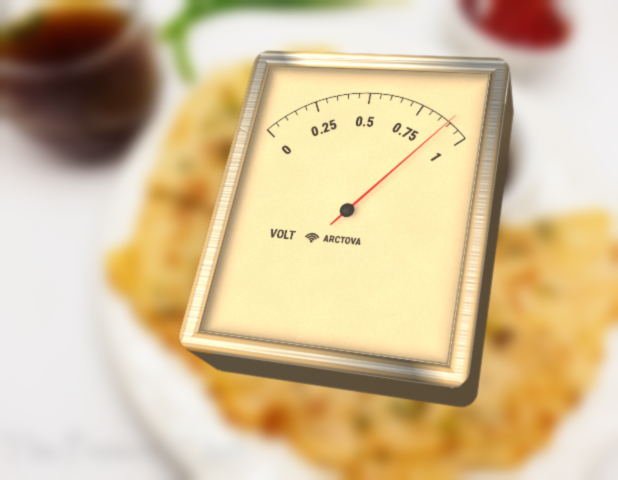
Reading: value=0.9 unit=V
